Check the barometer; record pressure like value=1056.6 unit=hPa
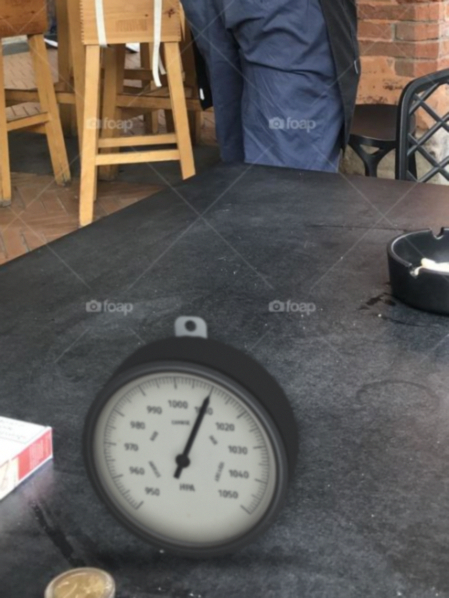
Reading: value=1010 unit=hPa
